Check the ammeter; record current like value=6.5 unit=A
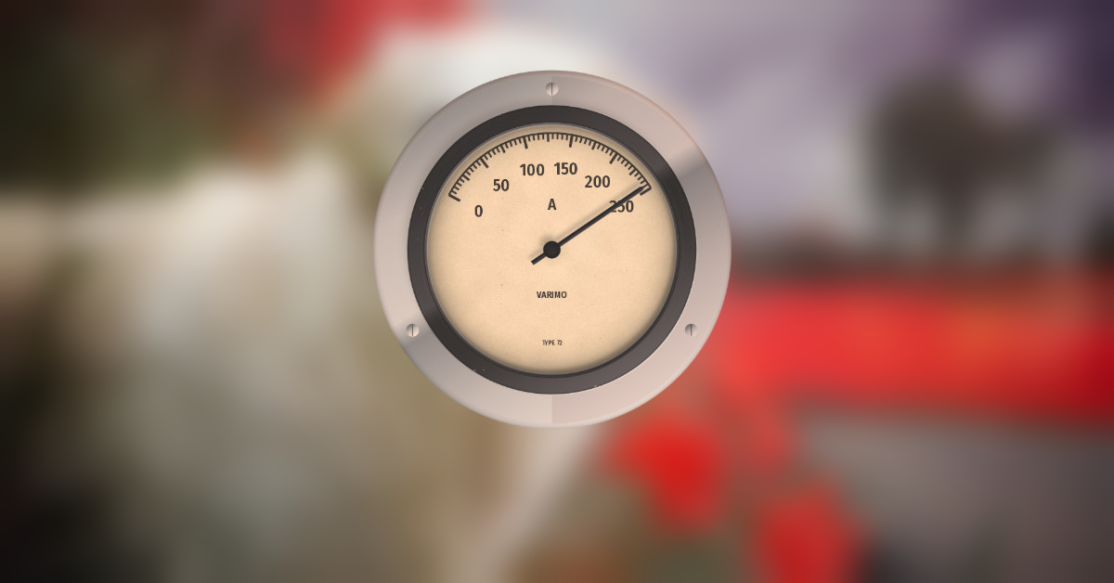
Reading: value=245 unit=A
